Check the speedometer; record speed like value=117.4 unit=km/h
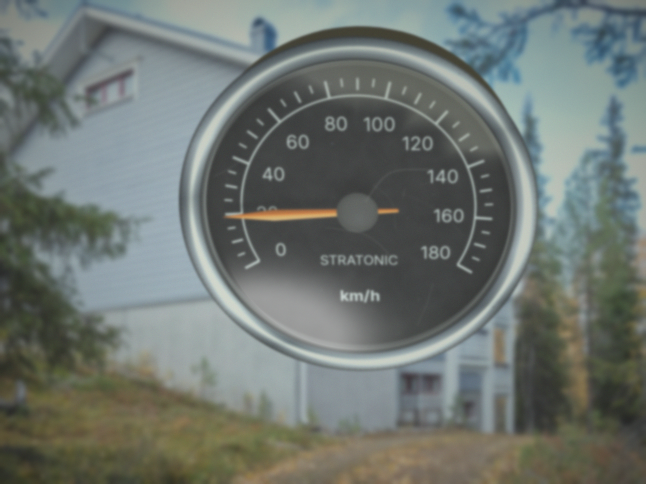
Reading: value=20 unit=km/h
